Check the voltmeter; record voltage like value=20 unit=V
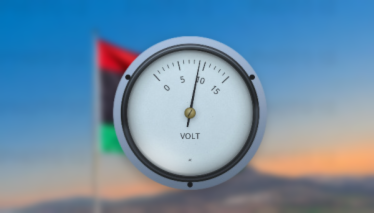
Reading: value=9 unit=V
